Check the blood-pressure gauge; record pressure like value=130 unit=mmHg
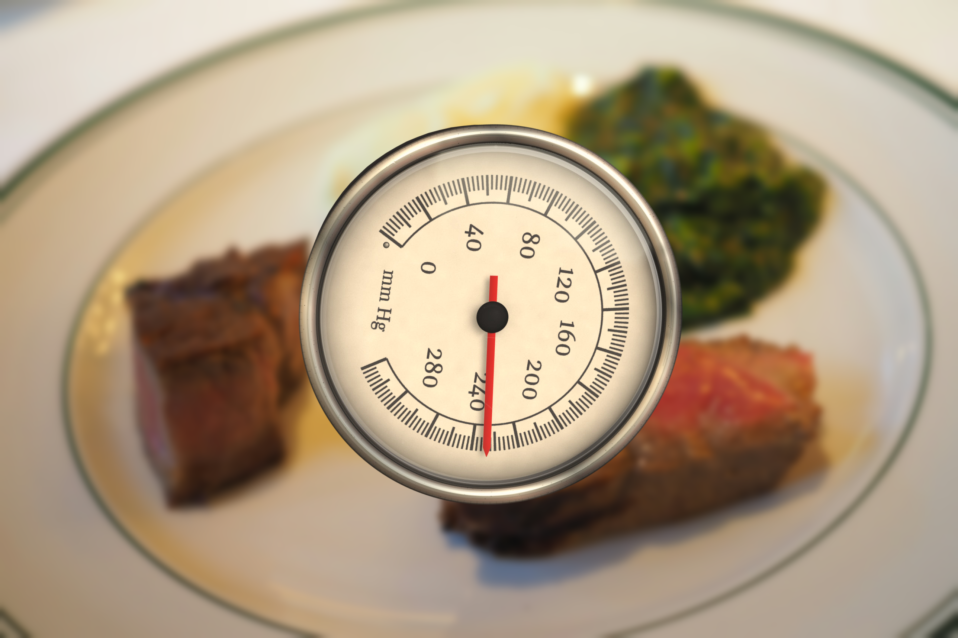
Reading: value=234 unit=mmHg
